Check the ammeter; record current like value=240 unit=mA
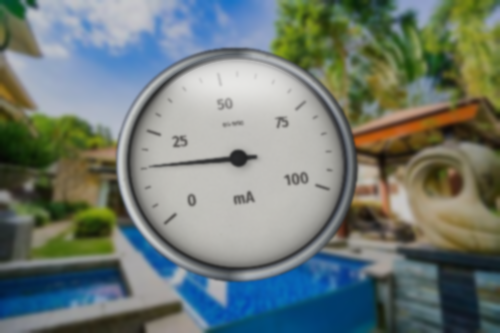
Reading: value=15 unit=mA
